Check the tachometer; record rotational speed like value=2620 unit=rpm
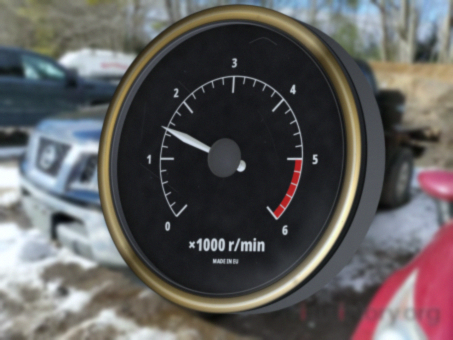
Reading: value=1500 unit=rpm
